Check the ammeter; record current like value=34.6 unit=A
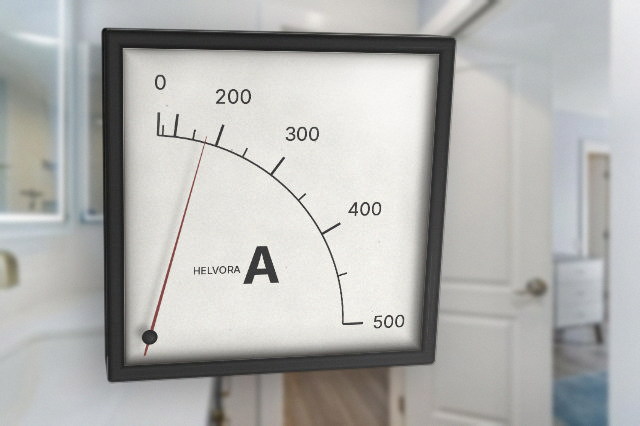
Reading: value=175 unit=A
